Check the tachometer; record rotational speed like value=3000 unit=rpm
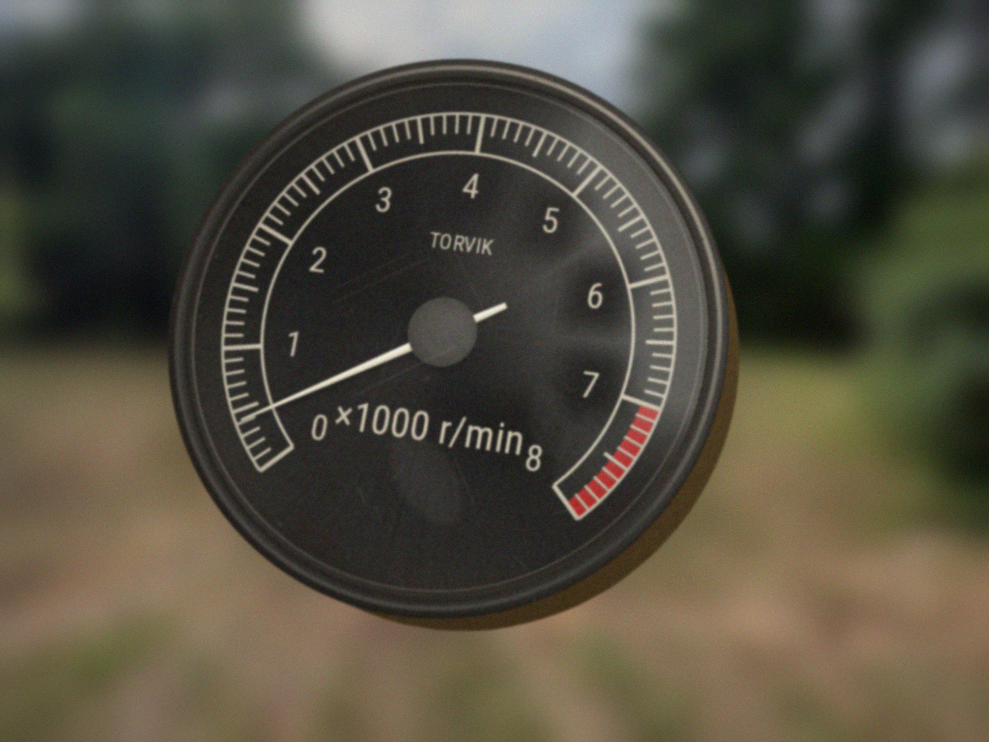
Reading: value=400 unit=rpm
